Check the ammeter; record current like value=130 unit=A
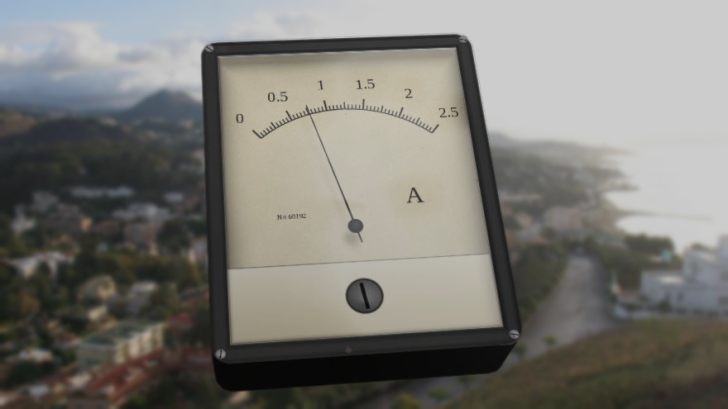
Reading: value=0.75 unit=A
